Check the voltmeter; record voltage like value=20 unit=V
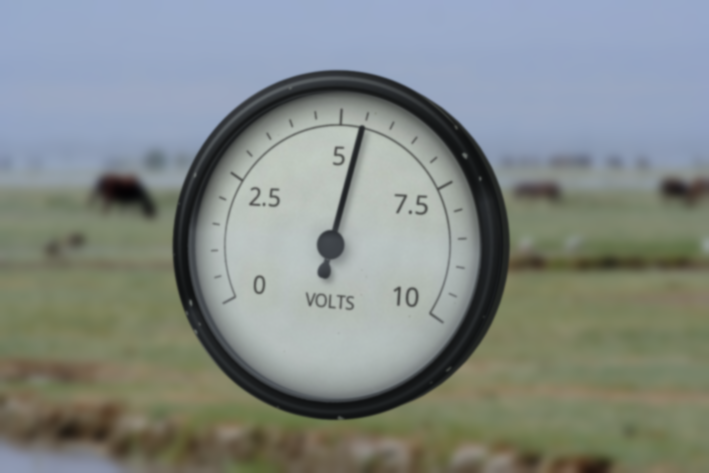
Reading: value=5.5 unit=V
